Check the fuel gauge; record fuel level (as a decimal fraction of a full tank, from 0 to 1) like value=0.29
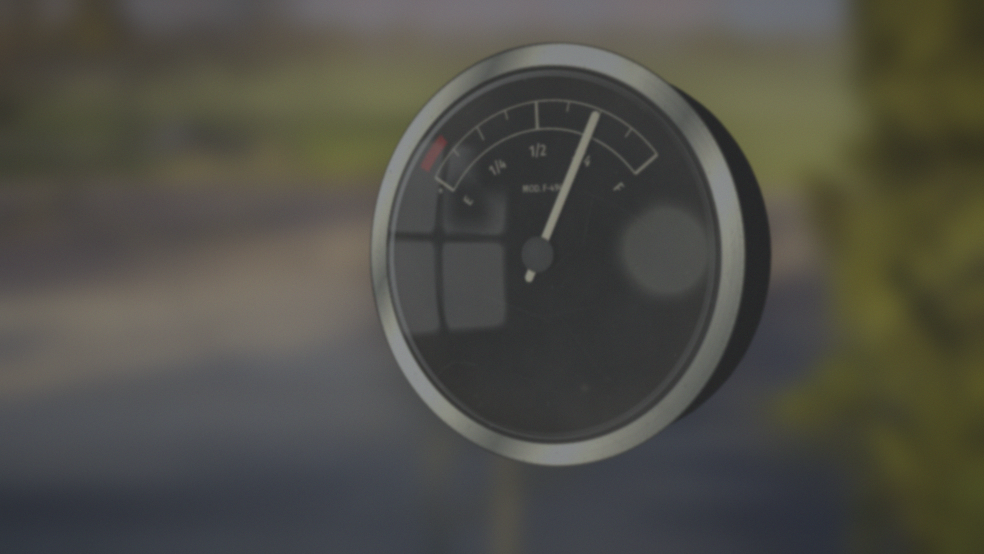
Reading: value=0.75
